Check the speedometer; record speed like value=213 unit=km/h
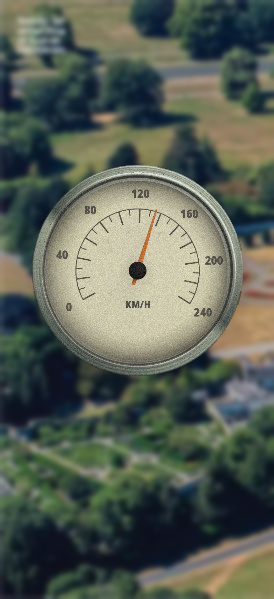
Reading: value=135 unit=km/h
